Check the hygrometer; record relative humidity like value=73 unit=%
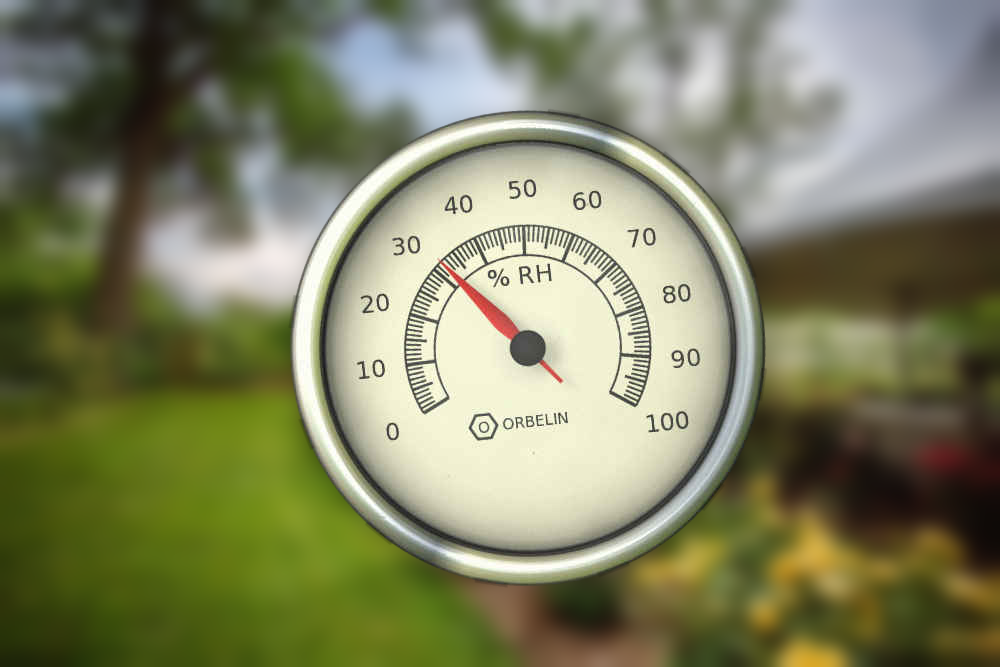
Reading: value=32 unit=%
